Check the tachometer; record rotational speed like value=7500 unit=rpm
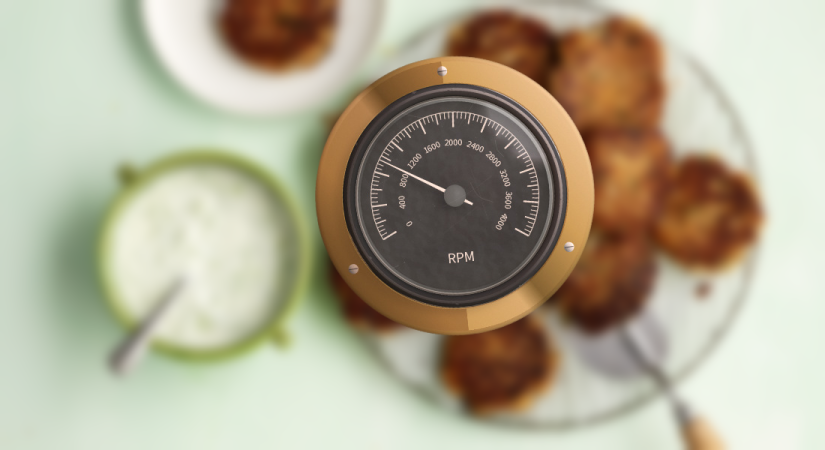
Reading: value=950 unit=rpm
